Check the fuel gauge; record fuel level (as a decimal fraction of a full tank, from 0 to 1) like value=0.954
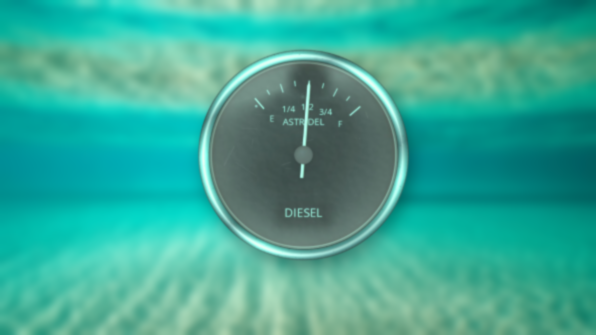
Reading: value=0.5
